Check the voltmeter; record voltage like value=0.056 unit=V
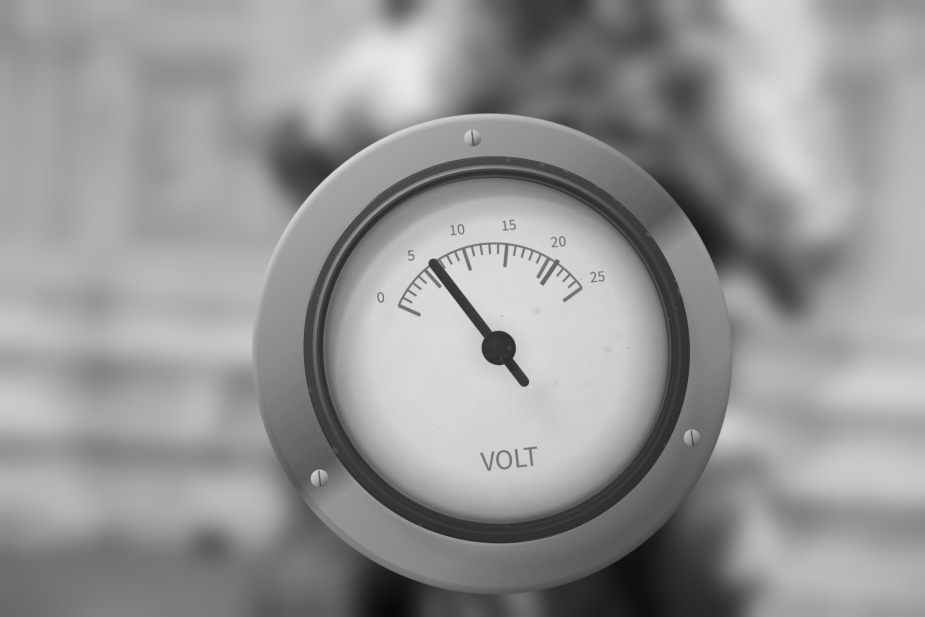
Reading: value=6 unit=V
